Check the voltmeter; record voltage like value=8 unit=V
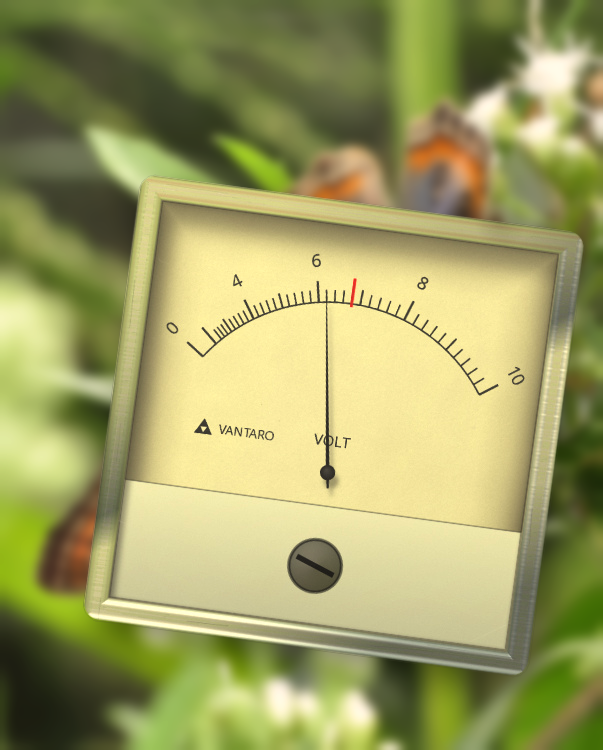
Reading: value=6.2 unit=V
